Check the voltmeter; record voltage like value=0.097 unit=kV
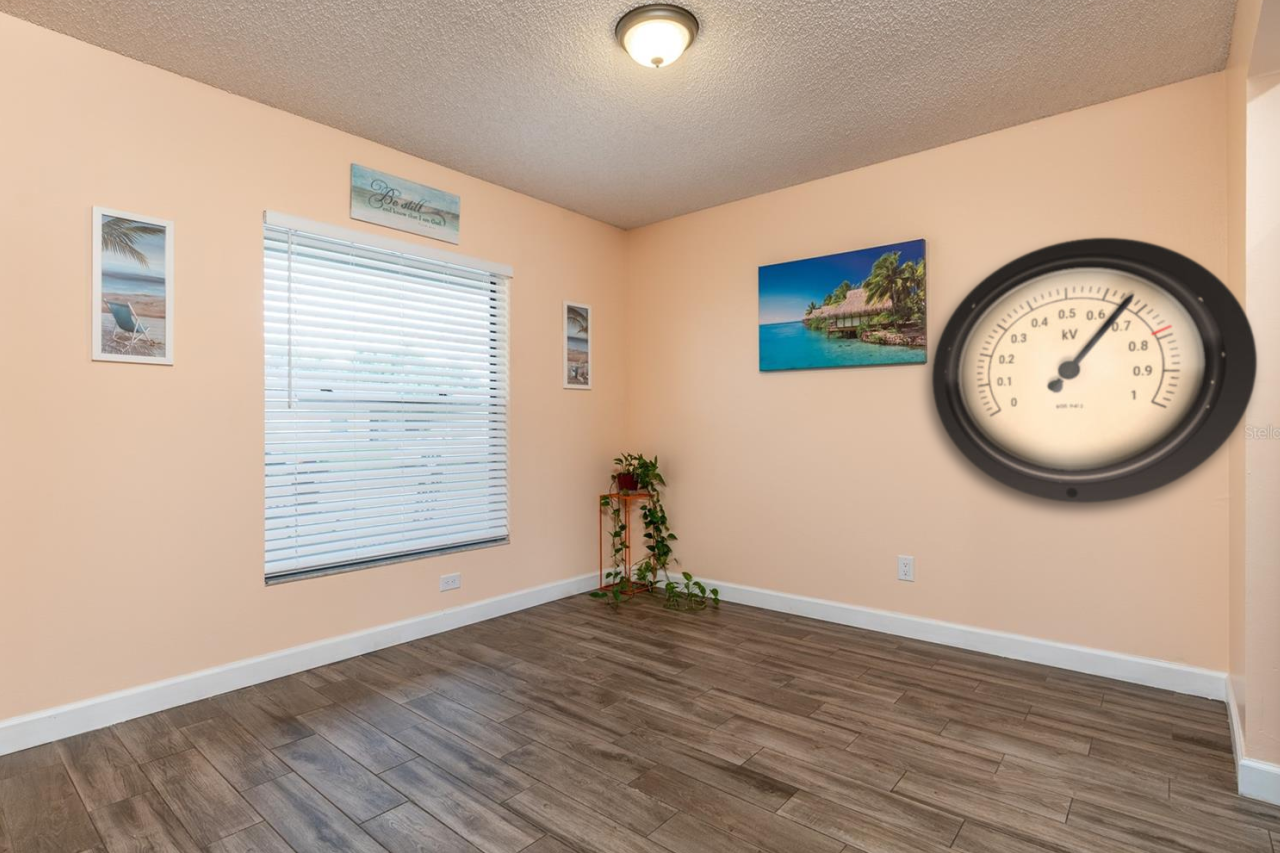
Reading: value=0.66 unit=kV
